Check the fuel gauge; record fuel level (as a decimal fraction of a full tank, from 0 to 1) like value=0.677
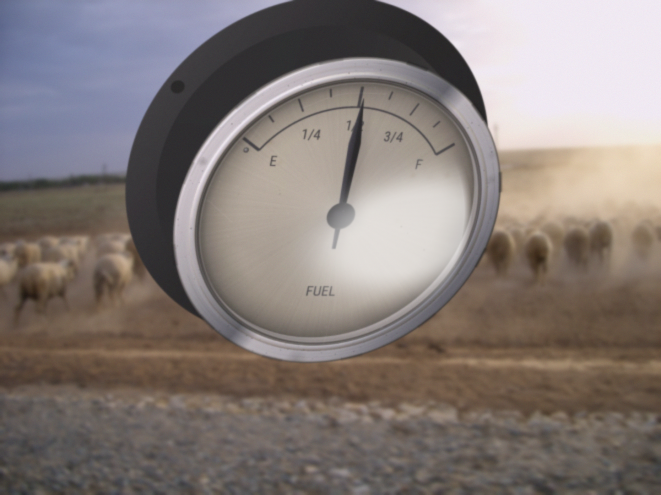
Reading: value=0.5
